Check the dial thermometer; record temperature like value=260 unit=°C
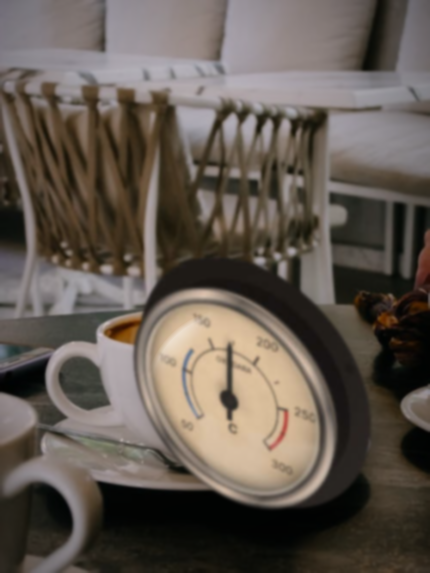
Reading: value=175 unit=°C
